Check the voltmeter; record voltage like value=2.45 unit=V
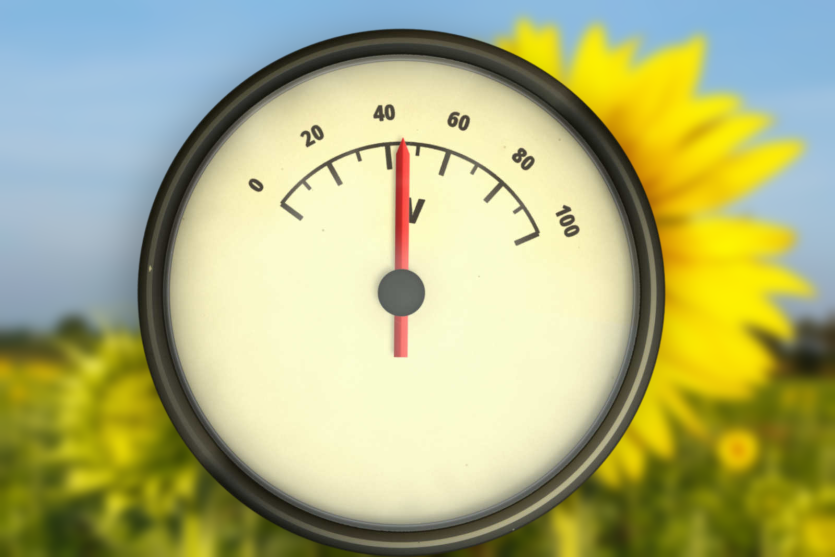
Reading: value=45 unit=V
